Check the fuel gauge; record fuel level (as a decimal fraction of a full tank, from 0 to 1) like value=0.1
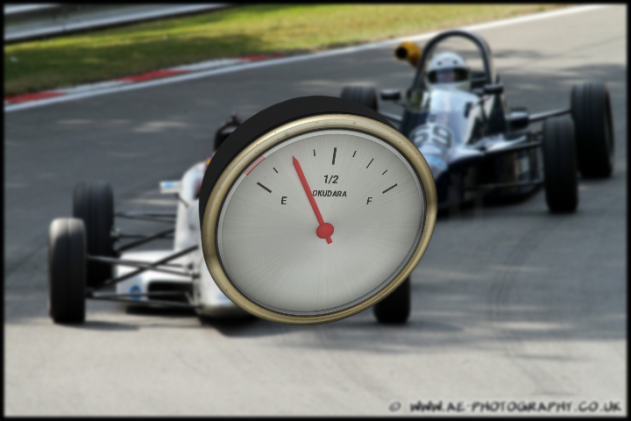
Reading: value=0.25
